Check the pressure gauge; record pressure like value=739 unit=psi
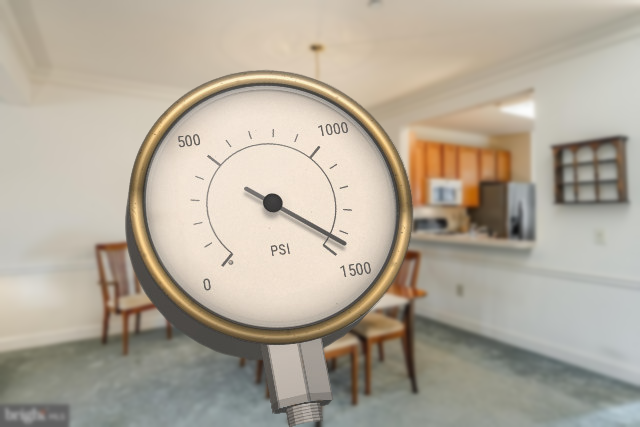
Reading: value=1450 unit=psi
